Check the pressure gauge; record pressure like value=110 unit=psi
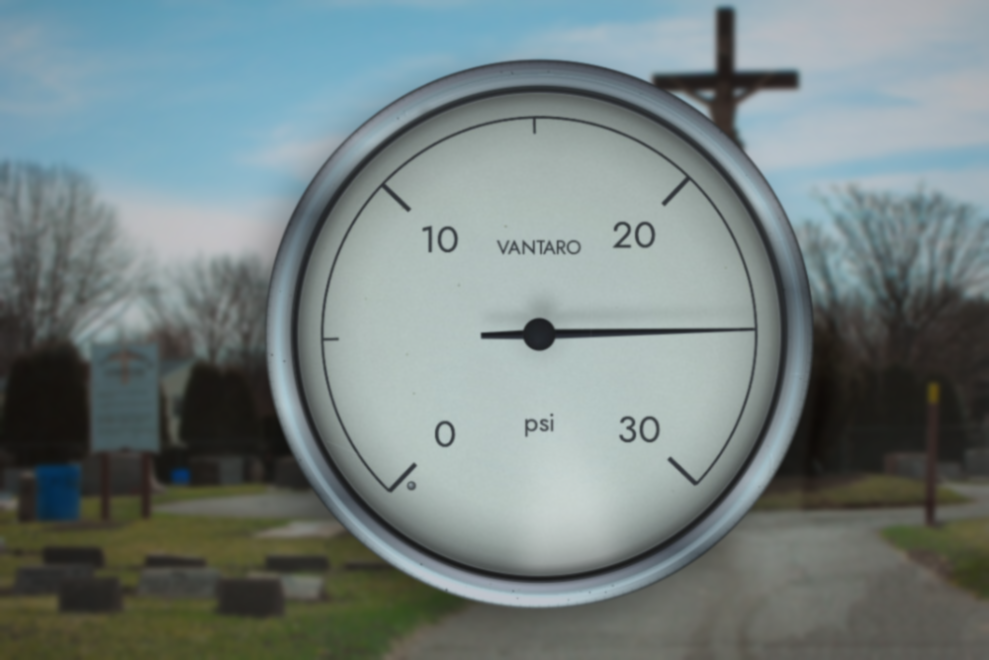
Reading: value=25 unit=psi
